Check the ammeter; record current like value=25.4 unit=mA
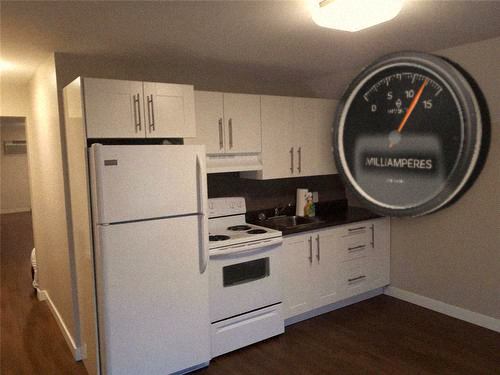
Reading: value=12.5 unit=mA
